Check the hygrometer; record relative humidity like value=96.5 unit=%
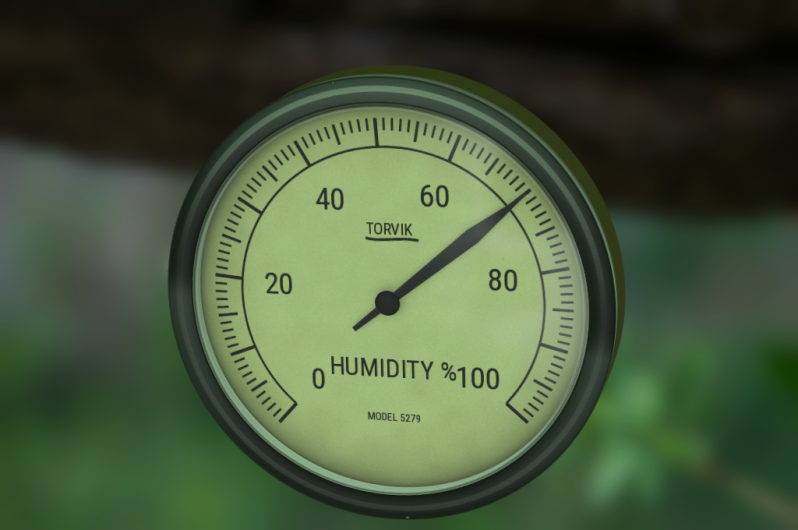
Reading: value=70 unit=%
